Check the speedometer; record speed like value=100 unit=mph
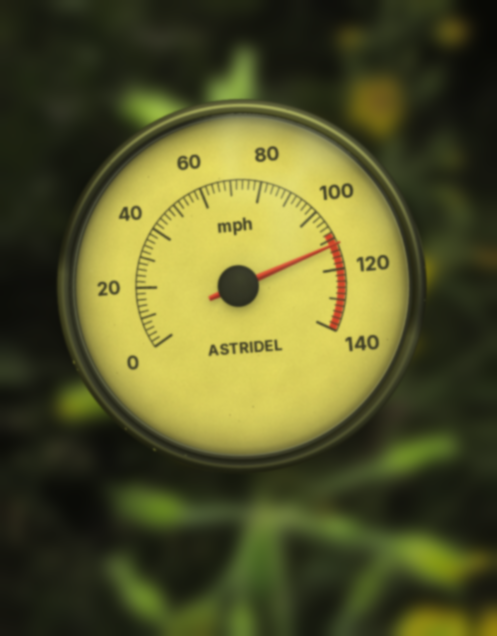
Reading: value=112 unit=mph
